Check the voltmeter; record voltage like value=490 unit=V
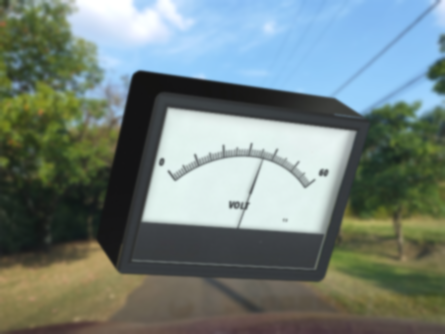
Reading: value=35 unit=V
